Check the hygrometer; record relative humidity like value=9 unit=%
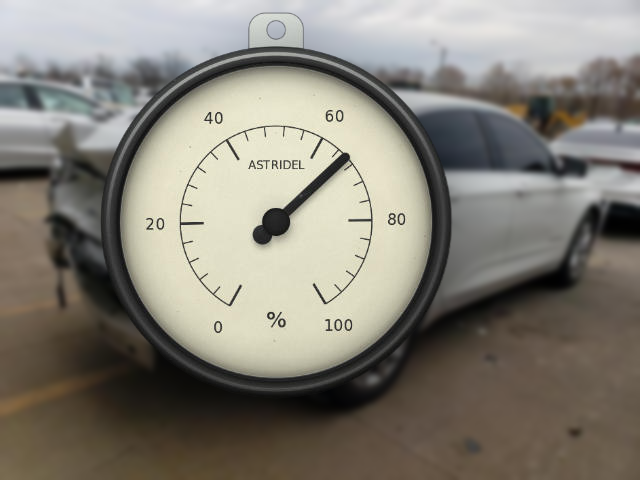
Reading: value=66 unit=%
